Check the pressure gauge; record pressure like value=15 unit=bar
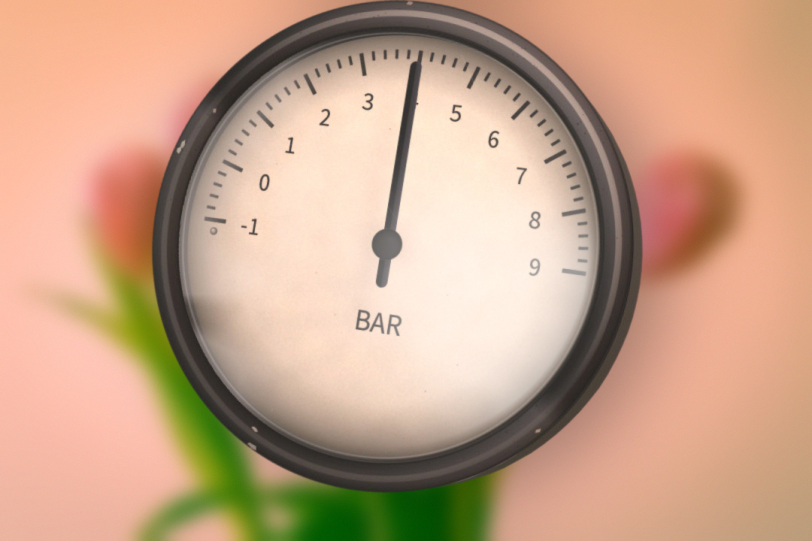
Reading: value=4 unit=bar
